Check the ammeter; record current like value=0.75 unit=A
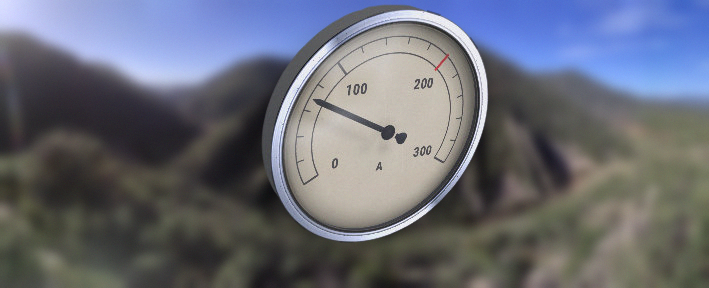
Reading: value=70 unit=A
